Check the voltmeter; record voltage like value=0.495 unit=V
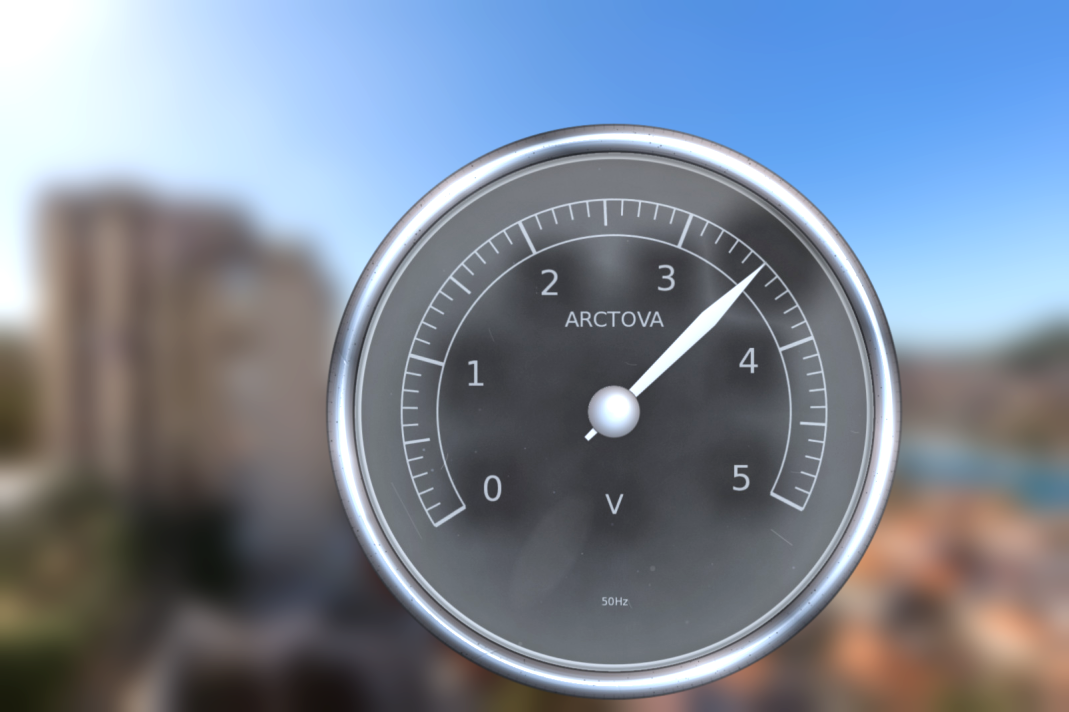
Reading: value=3.5 unit=V
